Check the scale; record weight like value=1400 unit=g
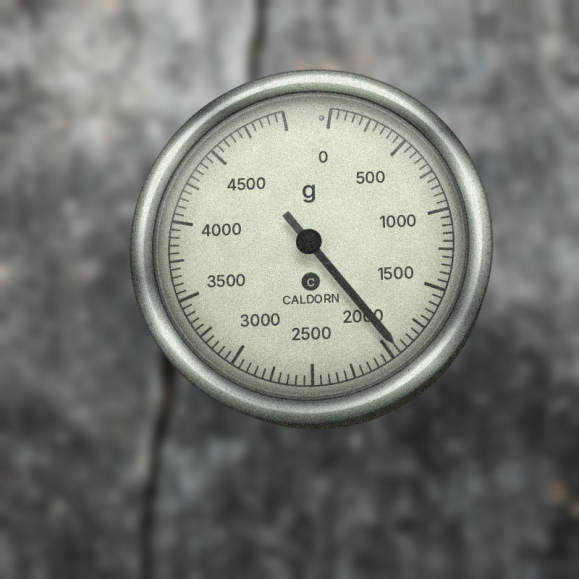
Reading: value=1950 unit=g
